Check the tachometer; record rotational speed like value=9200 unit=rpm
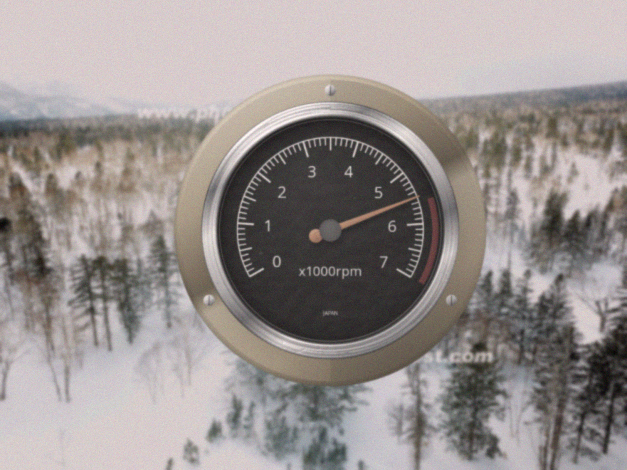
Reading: value=5500 unit=rpm
